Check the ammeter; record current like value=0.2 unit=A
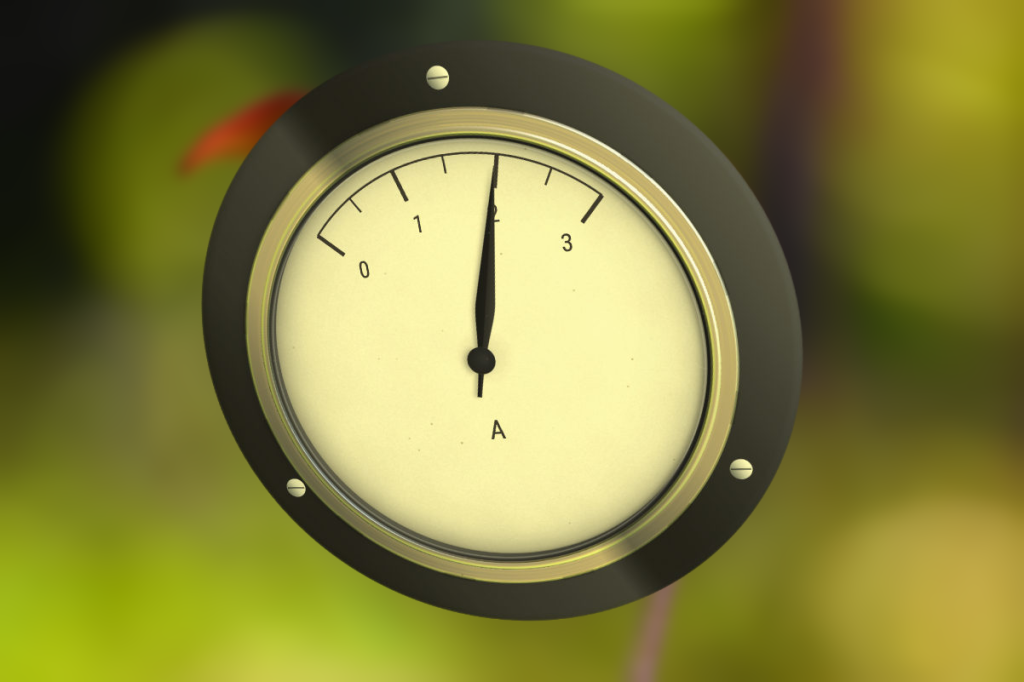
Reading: value=2 unit=A
